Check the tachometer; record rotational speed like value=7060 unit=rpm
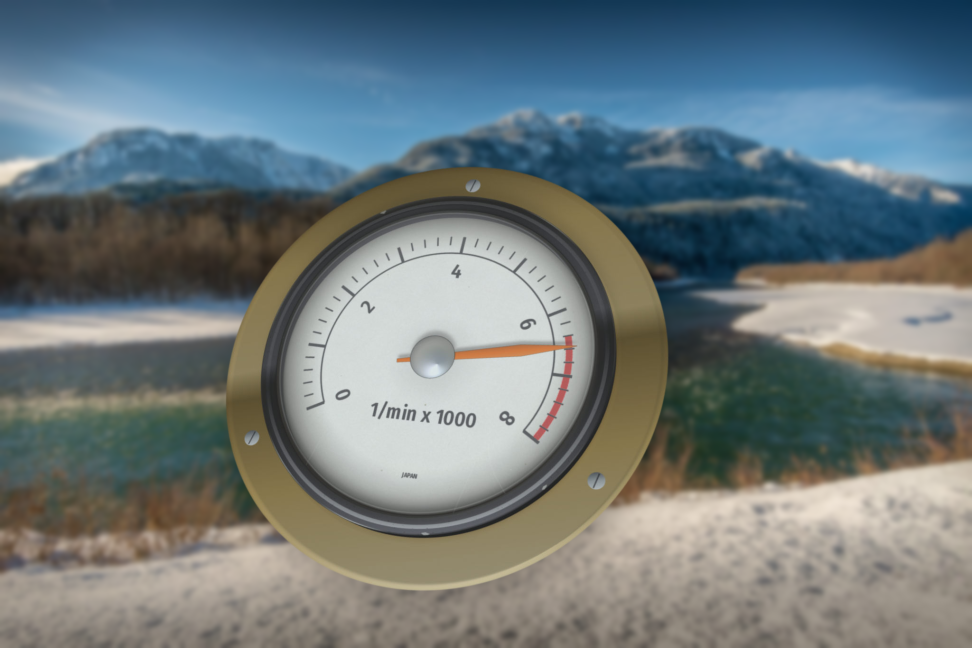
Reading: value=6600 unit=rpm
